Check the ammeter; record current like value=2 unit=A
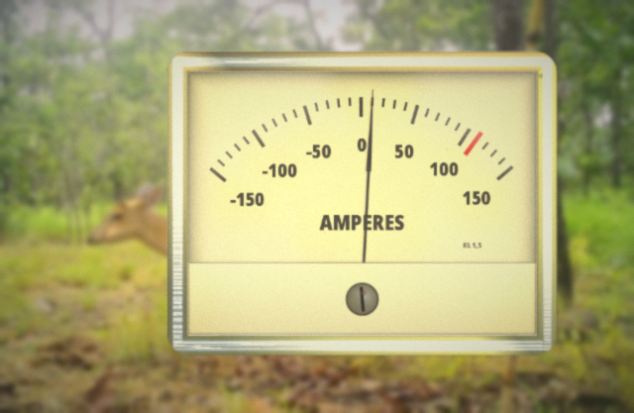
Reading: value=10 unit=A
